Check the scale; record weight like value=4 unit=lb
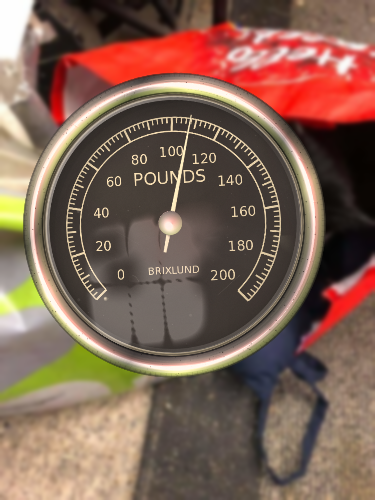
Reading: value=108 unit=lb
